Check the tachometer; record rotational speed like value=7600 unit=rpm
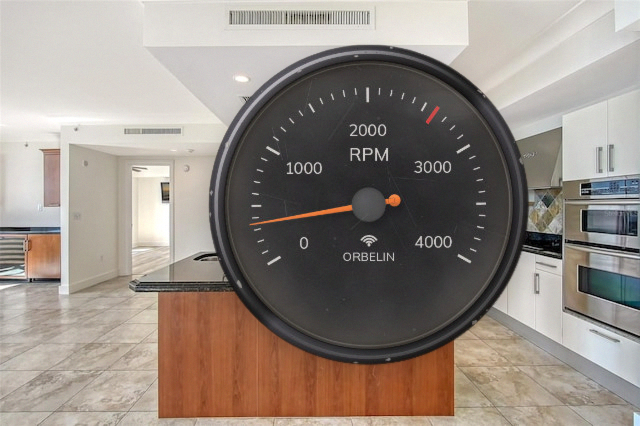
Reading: value=350 unit=rpm
